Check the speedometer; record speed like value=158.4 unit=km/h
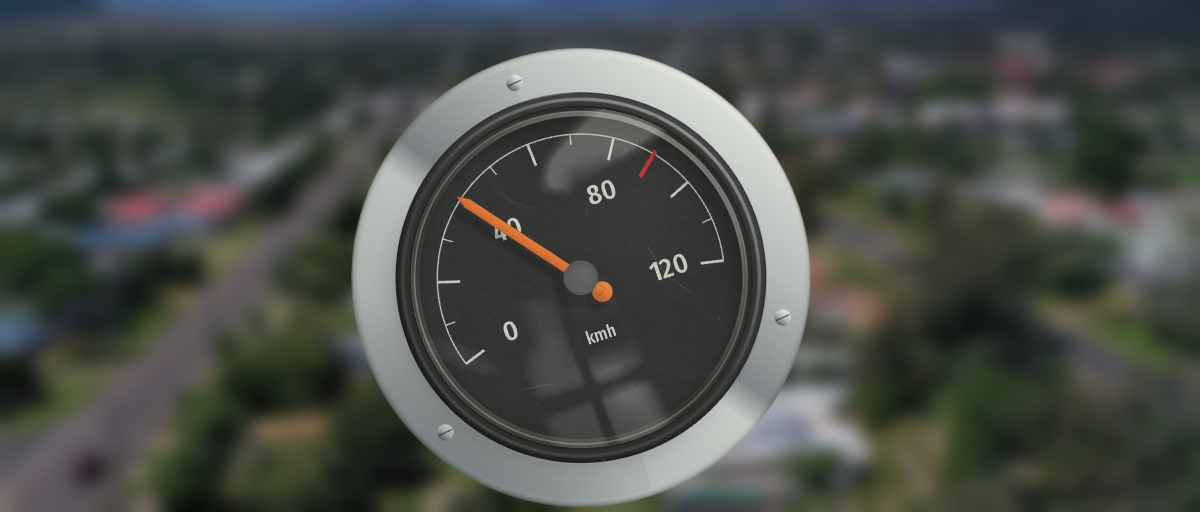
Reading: value=40 unit=km/h
